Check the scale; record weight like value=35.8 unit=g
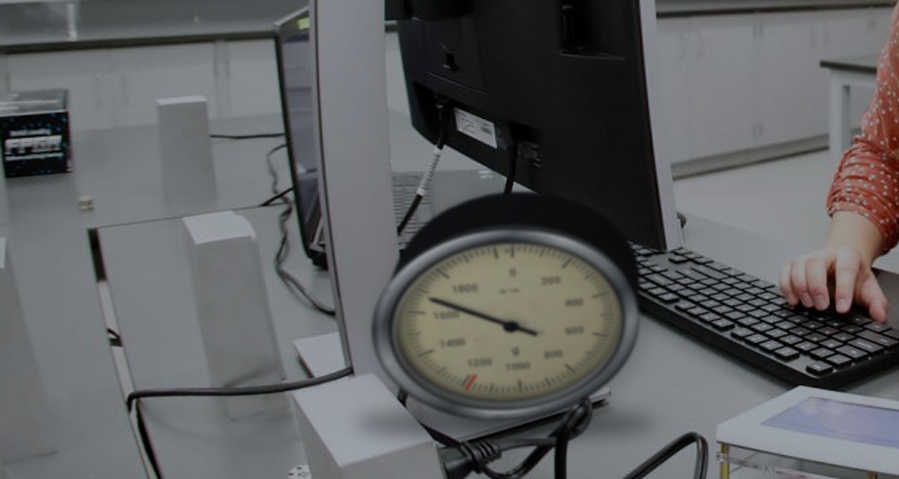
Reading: value=1700 unit=g
